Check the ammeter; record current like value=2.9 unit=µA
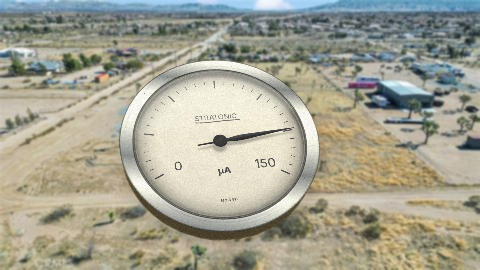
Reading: value=125 unit=µA
